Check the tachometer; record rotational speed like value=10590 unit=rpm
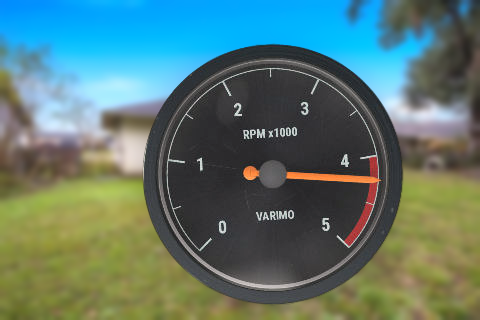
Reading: value=4250 unit=rpm
